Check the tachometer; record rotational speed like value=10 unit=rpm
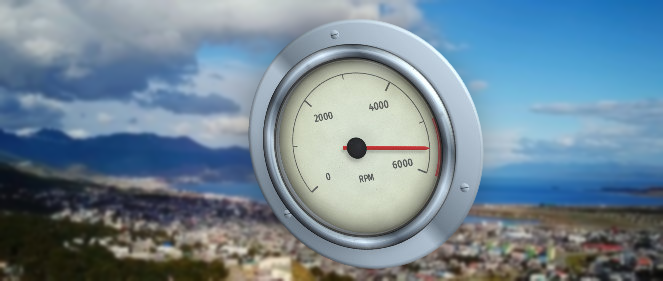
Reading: value=5500 unit=rpm
